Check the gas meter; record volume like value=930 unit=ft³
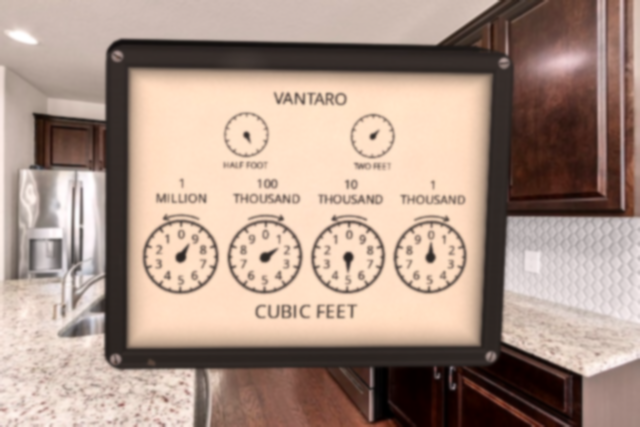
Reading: value=915000 unit=ft³
